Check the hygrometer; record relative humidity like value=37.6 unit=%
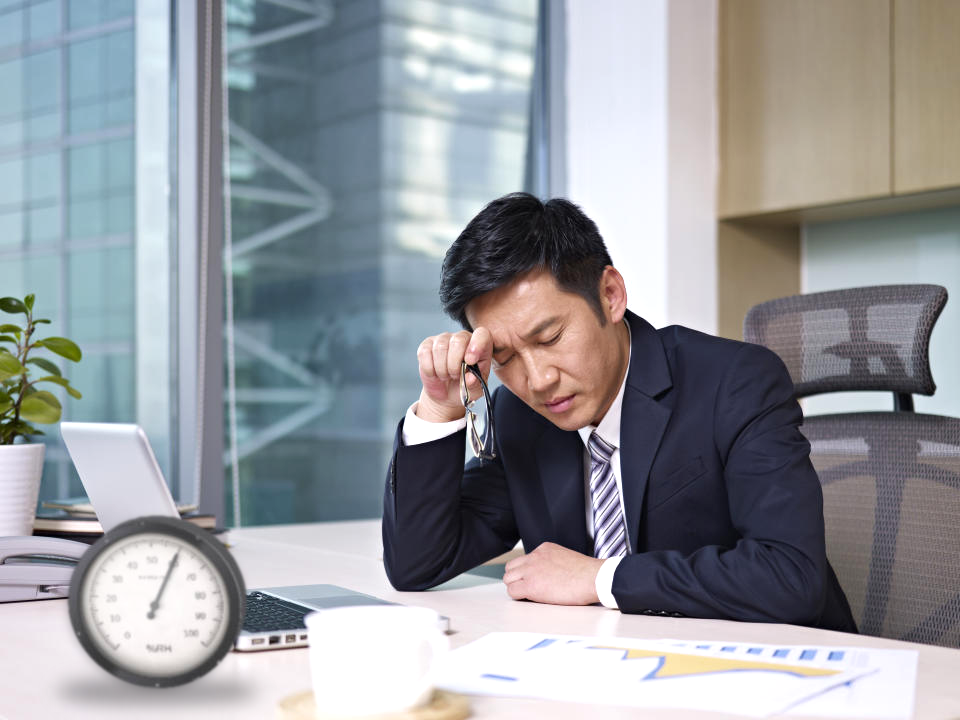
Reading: value=60 unit=%
